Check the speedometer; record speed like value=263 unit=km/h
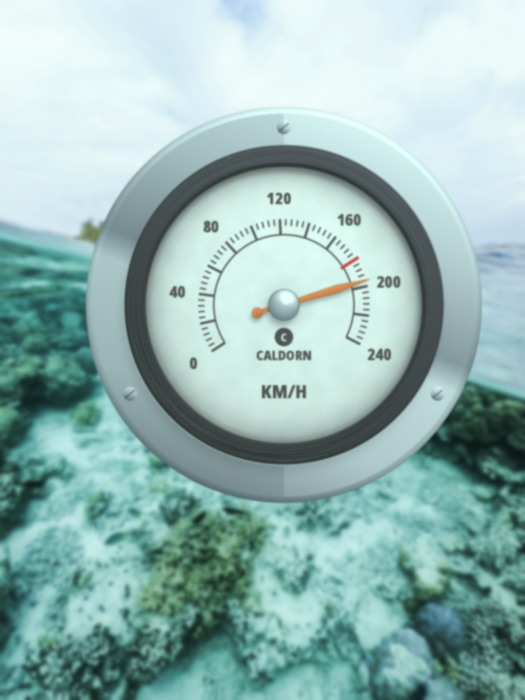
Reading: value=196 unit=km/h
